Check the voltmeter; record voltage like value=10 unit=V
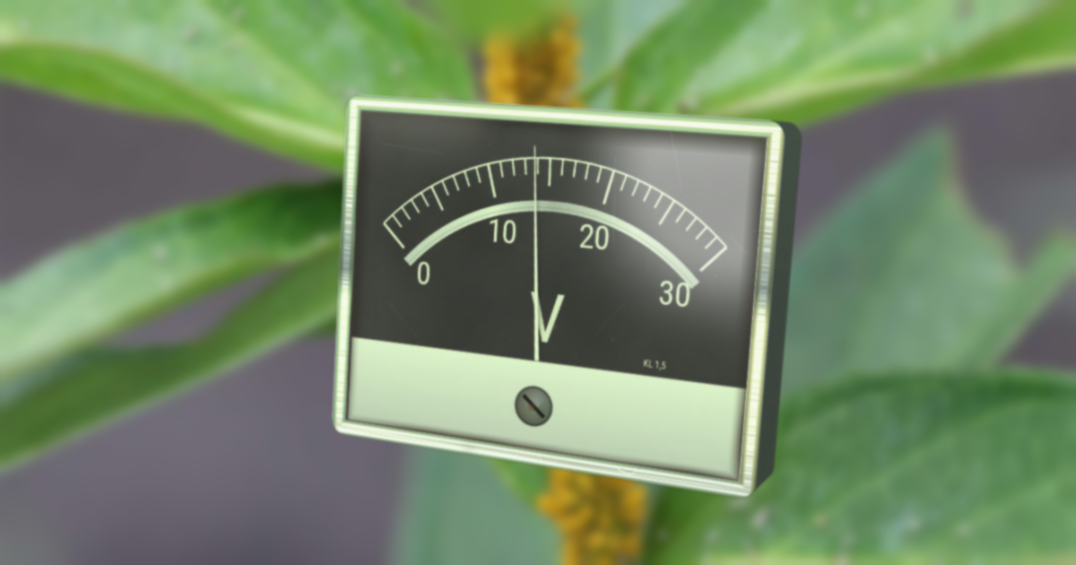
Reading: value=14 unit=V
